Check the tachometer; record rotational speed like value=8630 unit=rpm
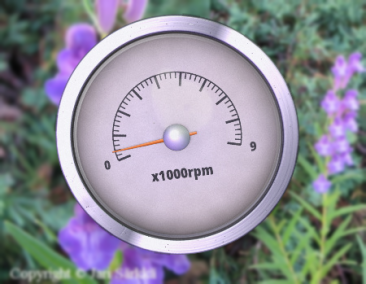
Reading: value=400 unit=rpm
